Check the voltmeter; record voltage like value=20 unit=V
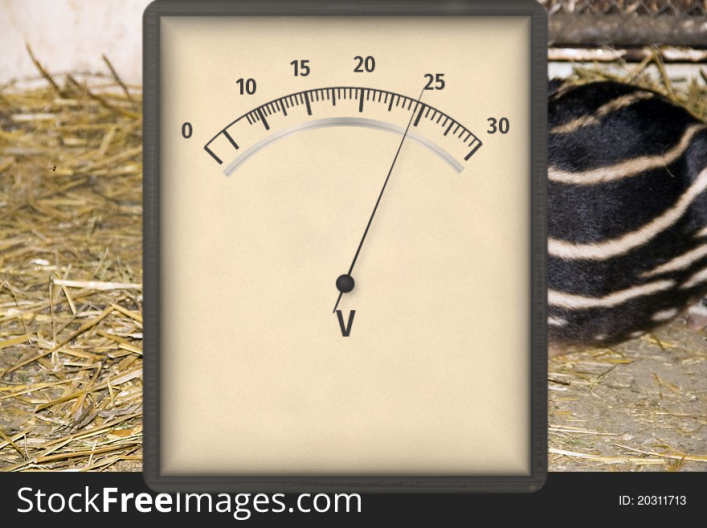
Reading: value=24.5 unit=V
